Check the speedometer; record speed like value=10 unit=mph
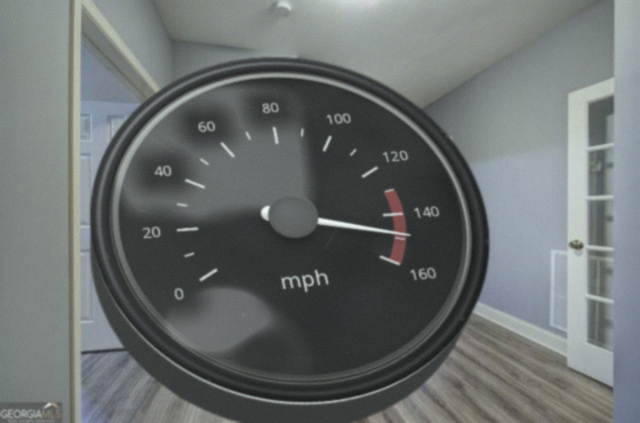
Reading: value=150 unit=mph
